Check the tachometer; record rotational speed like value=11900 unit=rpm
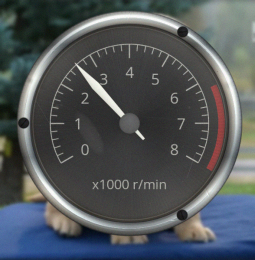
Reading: value=2600 unit=rpm
